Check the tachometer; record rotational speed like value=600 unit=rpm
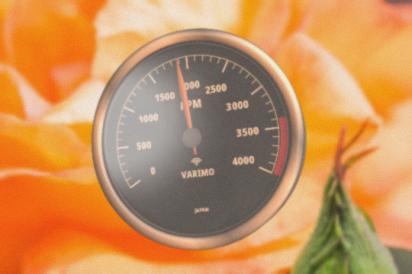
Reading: value=1900 unit=rpm
